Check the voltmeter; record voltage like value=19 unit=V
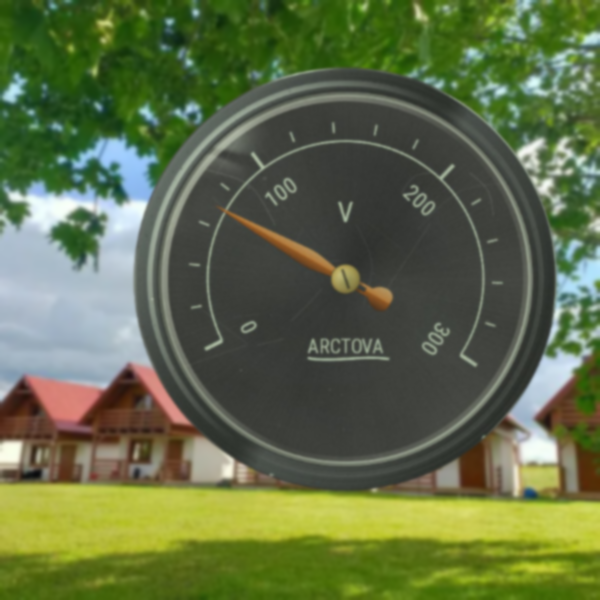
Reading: value=70 unit=V
